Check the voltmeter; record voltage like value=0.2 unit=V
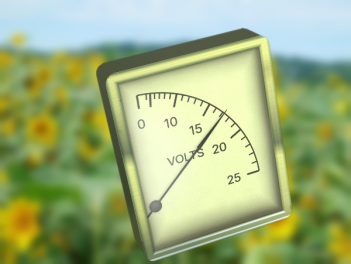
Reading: value=17 unit=V
